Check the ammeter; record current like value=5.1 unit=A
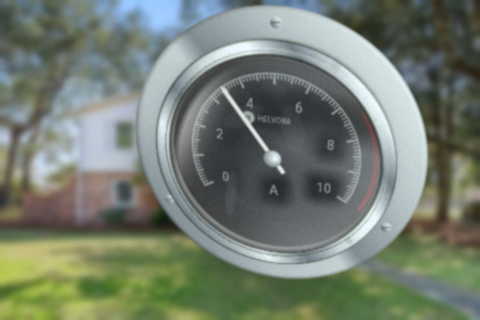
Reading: value=3.5 unit=A
